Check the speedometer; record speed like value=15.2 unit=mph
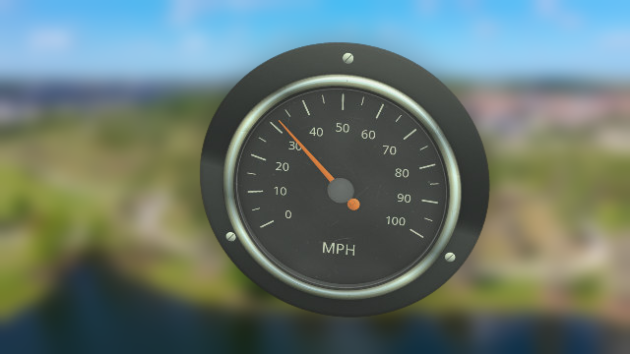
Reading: value=32.5 unit=mph
